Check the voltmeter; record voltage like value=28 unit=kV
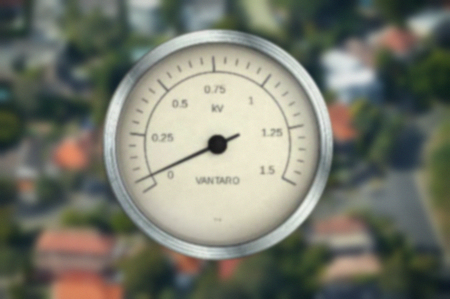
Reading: value=0.05 unit=kV
